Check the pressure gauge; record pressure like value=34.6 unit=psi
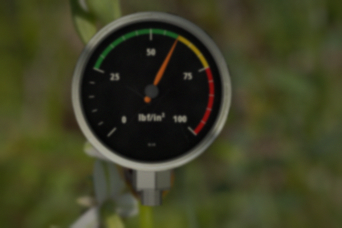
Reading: value=60 unit=psi
